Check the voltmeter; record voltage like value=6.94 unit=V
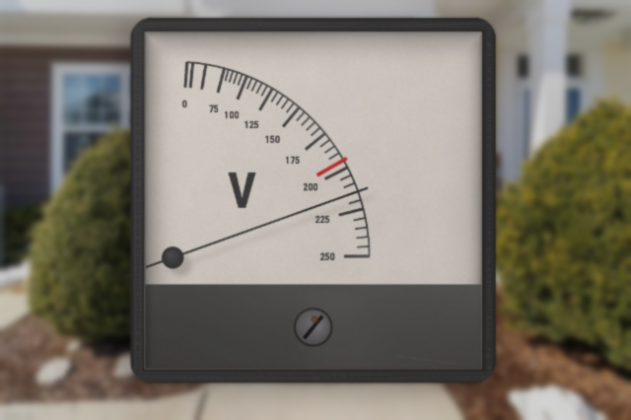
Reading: value=215 unit=V
